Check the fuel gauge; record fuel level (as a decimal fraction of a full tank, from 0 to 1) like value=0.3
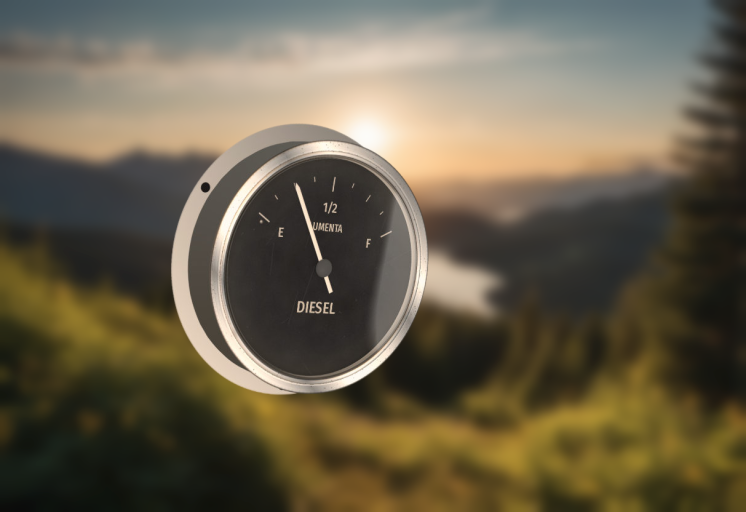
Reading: value=0.25
